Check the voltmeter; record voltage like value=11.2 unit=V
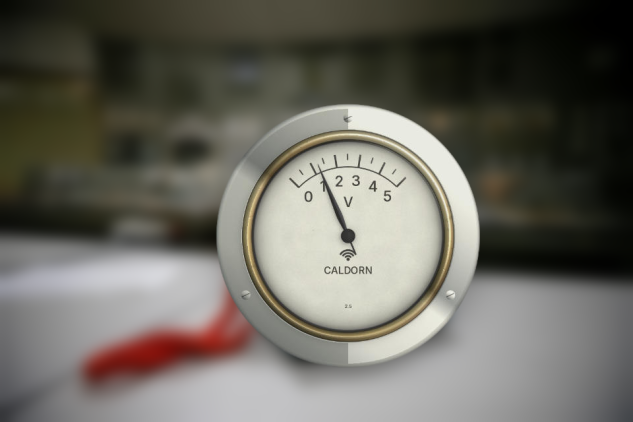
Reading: value=1.25 unit=V
